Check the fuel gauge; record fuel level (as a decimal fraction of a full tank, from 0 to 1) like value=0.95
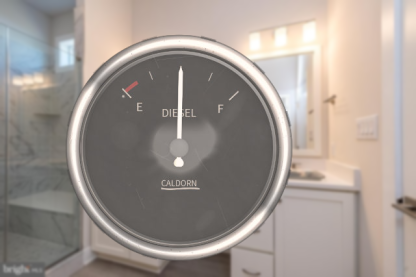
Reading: value=0.5
